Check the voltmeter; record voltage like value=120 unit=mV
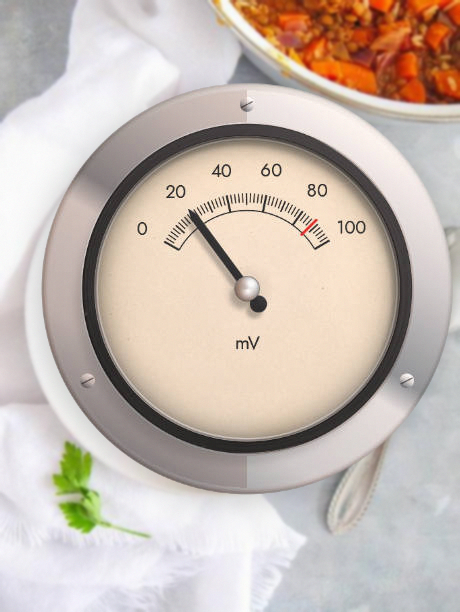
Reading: value=20 unit=mV
